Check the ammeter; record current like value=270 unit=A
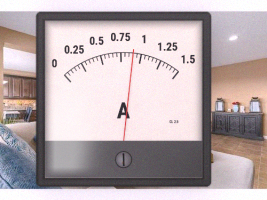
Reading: value=0.9 unit=A
